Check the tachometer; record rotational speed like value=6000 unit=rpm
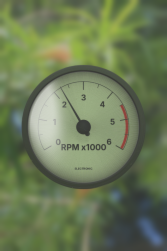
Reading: value=2250 unit=rpm
